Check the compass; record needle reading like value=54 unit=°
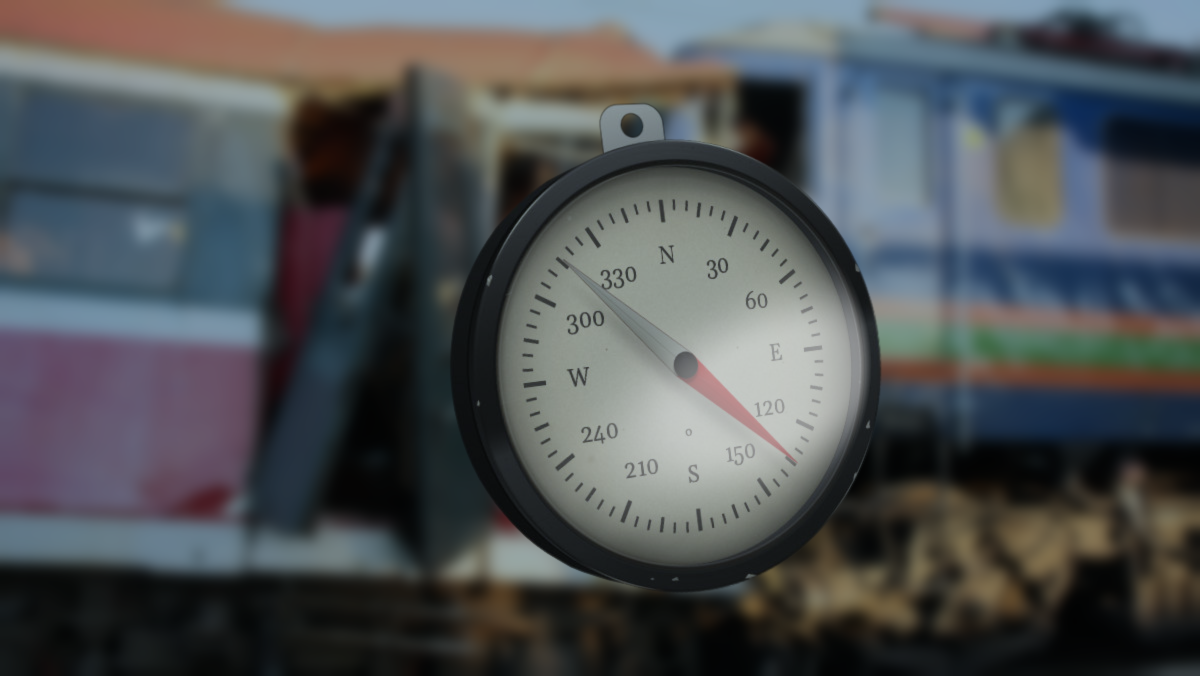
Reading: value=135 unit=°
